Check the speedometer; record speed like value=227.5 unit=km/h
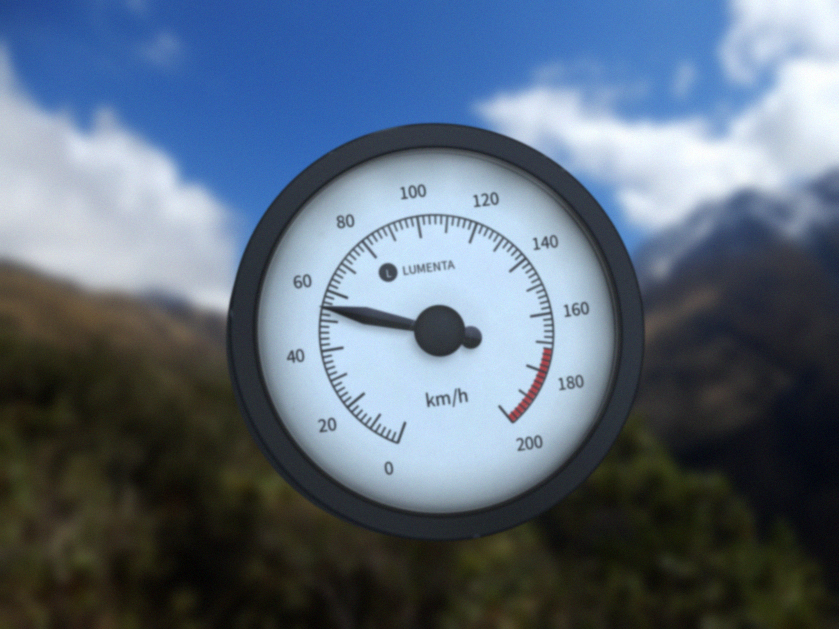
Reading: value=54 unit=km/h
